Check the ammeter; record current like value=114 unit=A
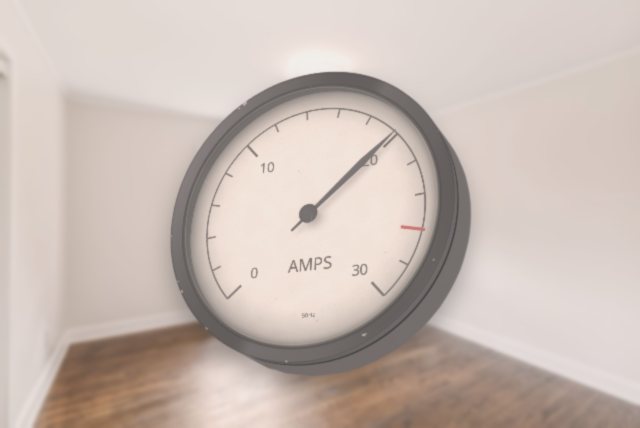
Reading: value=20 unit=A
